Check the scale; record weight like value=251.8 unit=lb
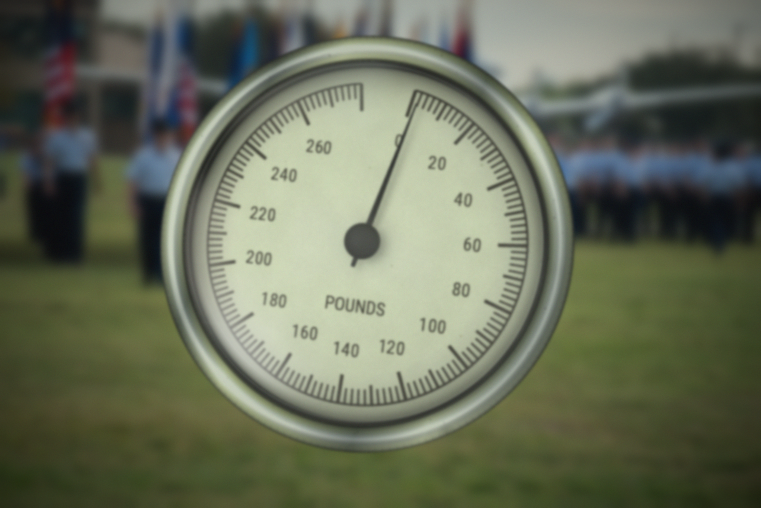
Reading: value=2 unit=lb
